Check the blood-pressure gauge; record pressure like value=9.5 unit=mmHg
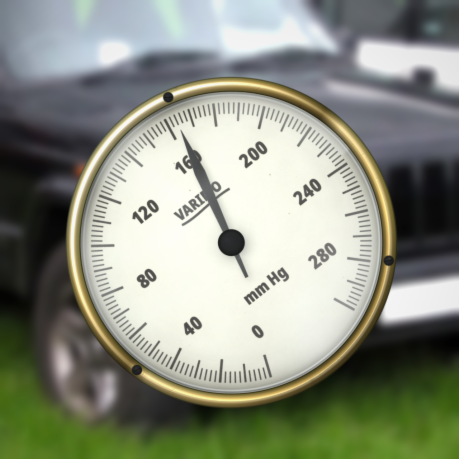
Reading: value=164 unit=mmHg
